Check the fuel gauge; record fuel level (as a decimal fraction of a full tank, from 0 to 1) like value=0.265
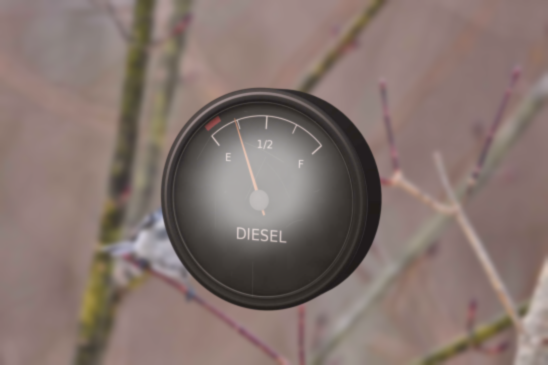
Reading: value=0.25
